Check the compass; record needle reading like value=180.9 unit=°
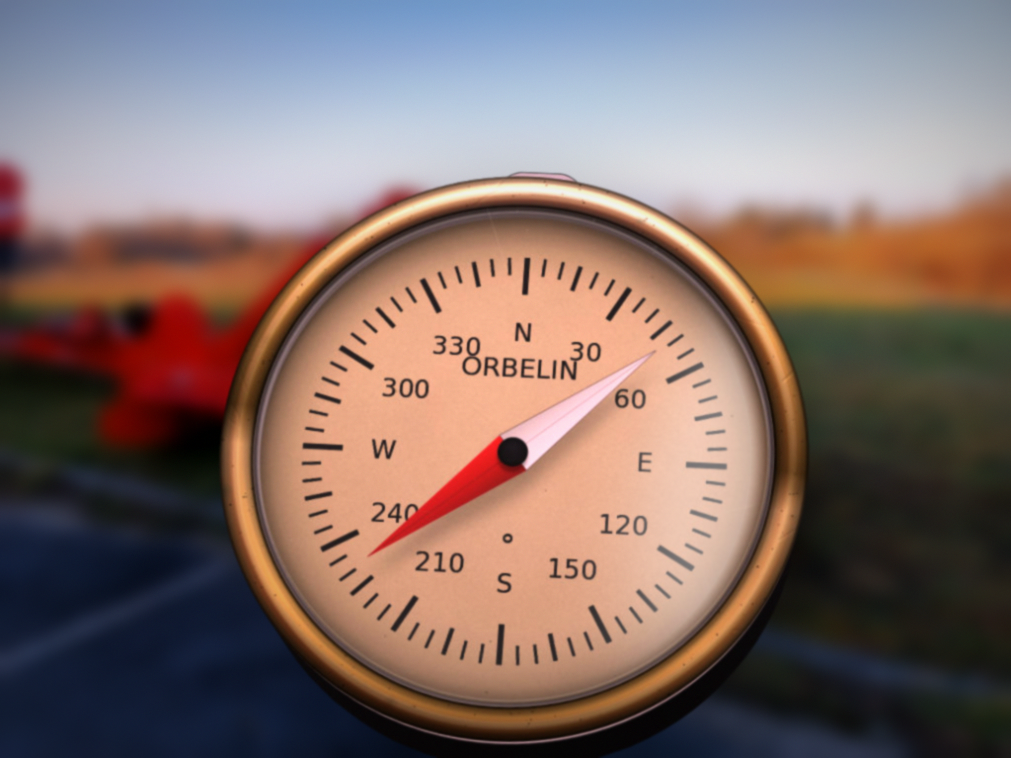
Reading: value=230 unit=°
